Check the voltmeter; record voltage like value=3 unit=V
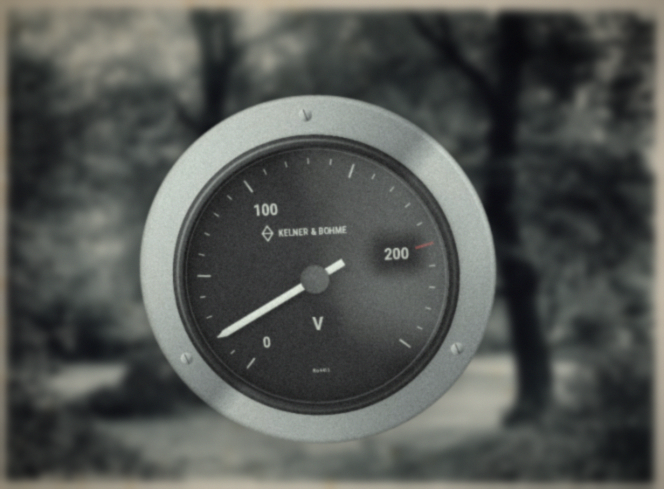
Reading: value=20 unit=V
